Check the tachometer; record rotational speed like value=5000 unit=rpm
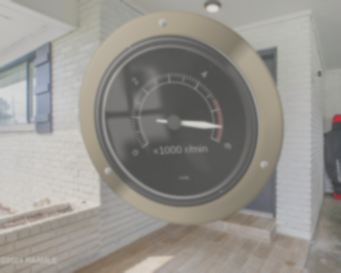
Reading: value=5500 unit=rpm
